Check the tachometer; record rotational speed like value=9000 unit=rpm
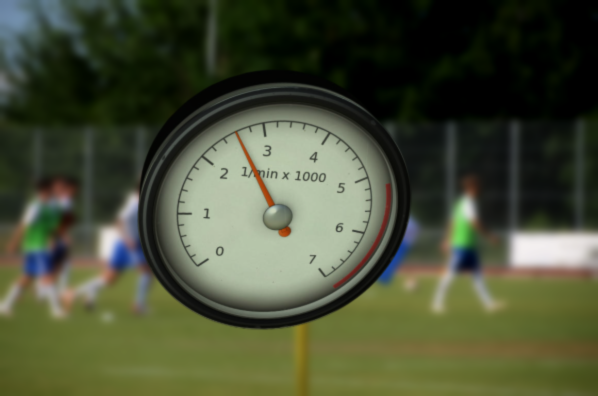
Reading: value=2600 unit=rpm
